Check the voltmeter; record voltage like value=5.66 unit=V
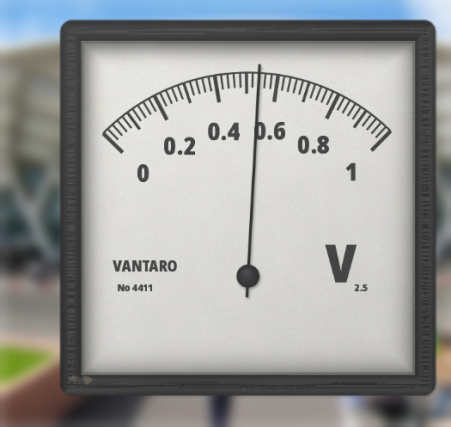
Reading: value=0.54 unit=V
